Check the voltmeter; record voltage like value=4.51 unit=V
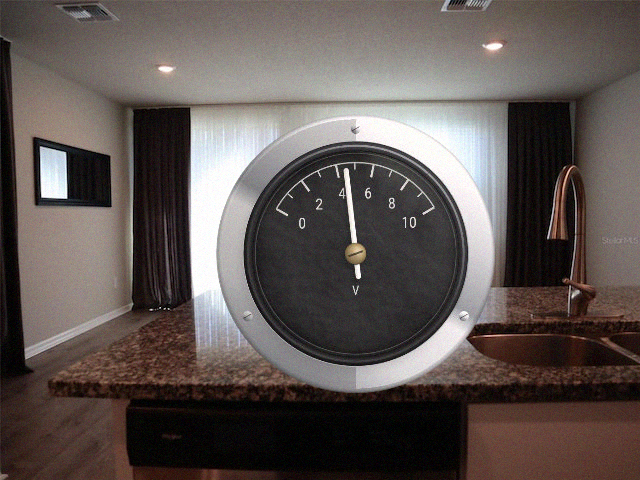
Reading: value=4.5 unit=V
